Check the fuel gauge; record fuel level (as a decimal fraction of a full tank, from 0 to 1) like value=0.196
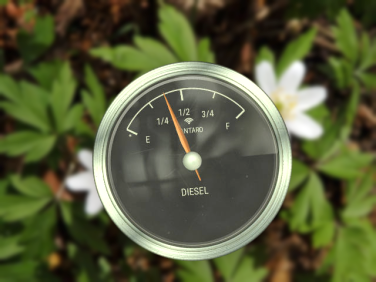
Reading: value=0.375
